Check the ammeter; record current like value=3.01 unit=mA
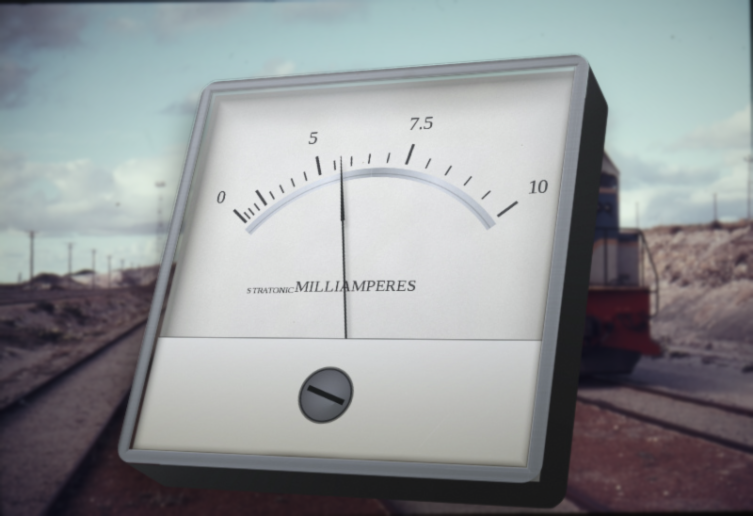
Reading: value=5.75 unit=mA
